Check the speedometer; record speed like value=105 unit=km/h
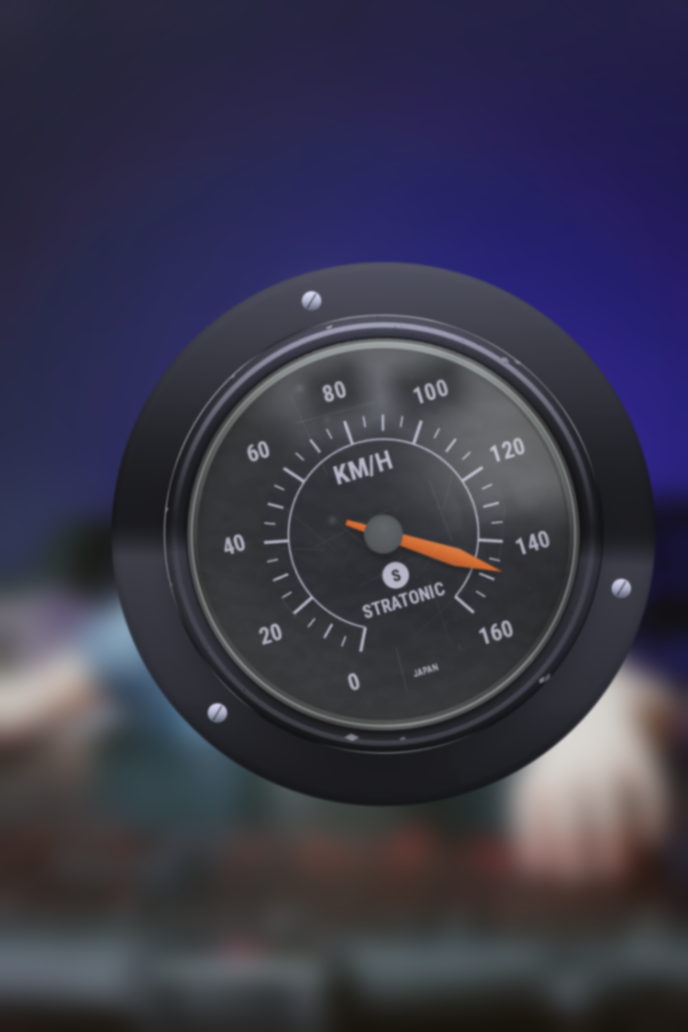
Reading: value=147.5 unit=km/h
